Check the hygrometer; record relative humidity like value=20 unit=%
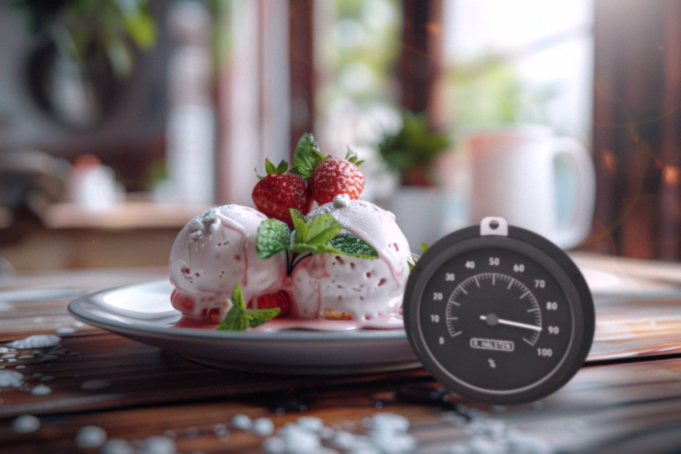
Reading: value=90 unit=%
